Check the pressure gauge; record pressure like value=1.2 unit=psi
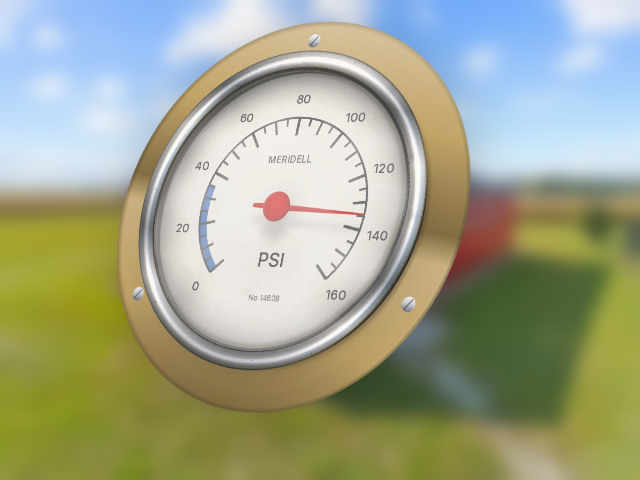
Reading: value=135 unit=psi
